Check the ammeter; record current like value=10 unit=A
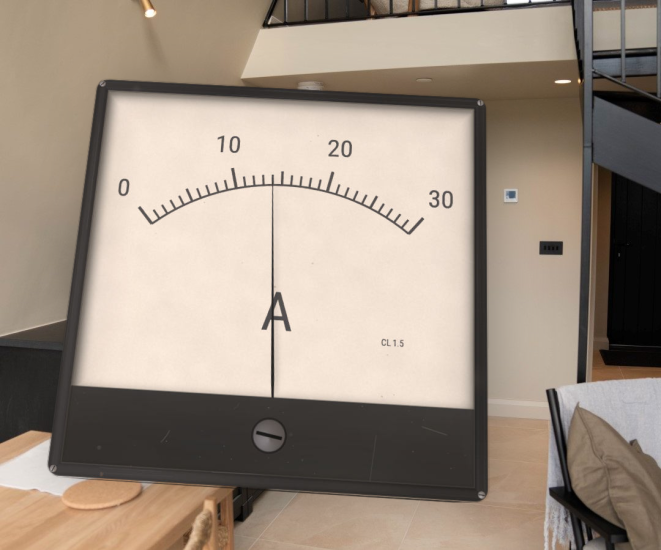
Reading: value=14 unit=A
